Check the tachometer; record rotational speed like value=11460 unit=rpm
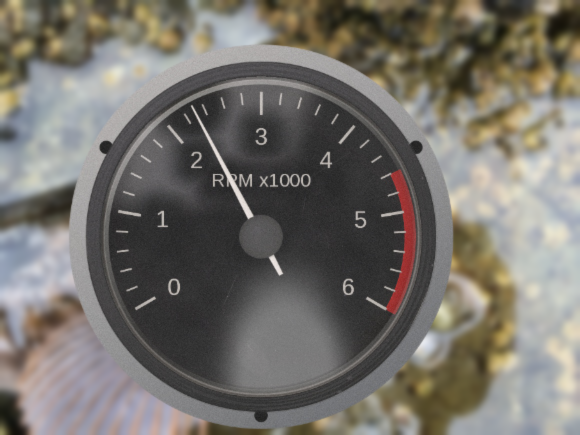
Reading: value=2300 unit=rpm
